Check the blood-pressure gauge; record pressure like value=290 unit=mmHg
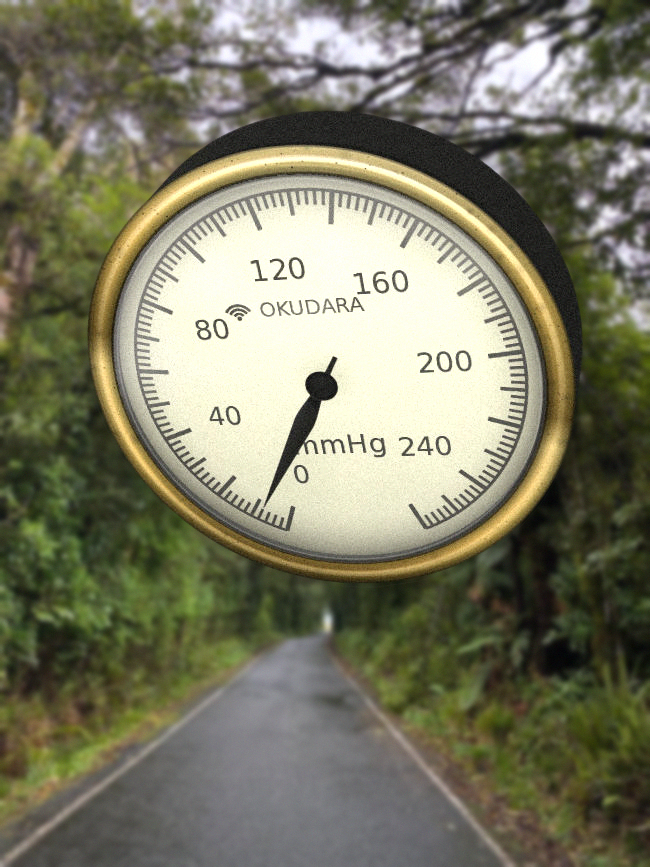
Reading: value=8 unit=mmHg
